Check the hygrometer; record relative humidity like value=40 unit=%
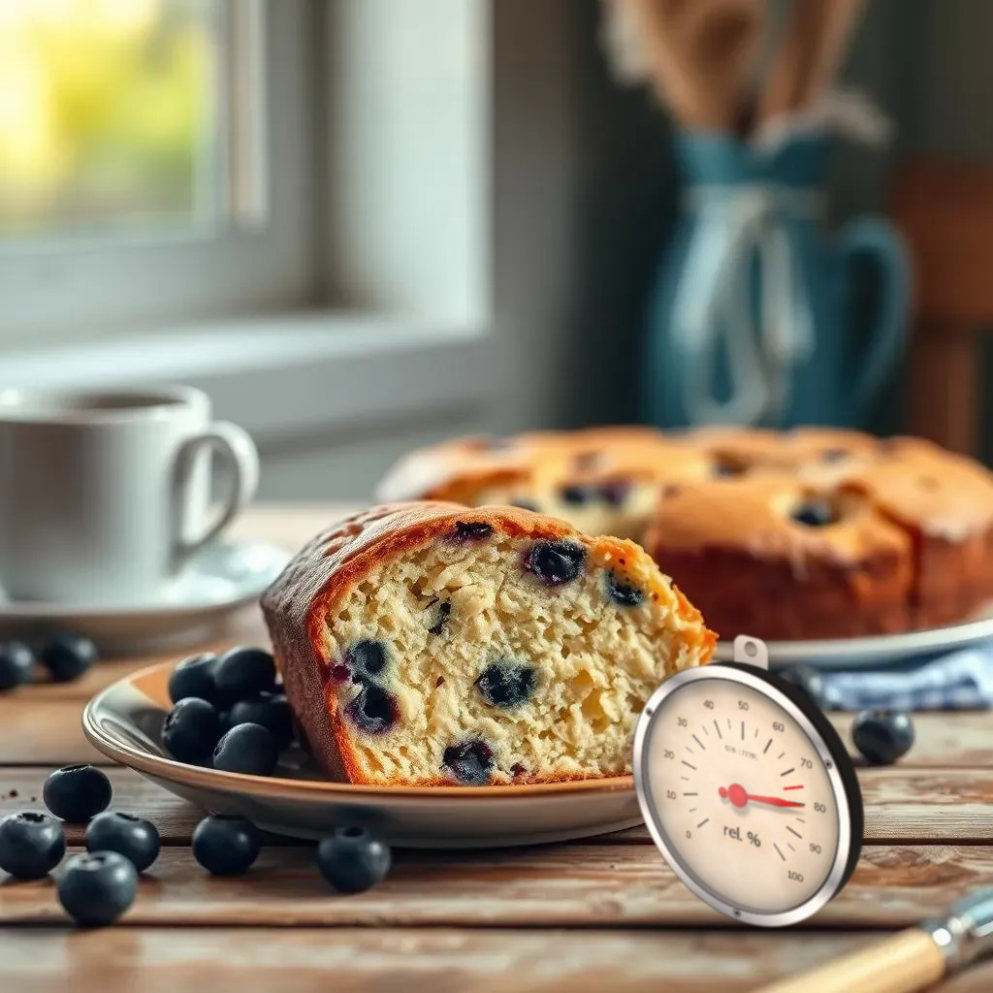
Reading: value=80 unit=%
